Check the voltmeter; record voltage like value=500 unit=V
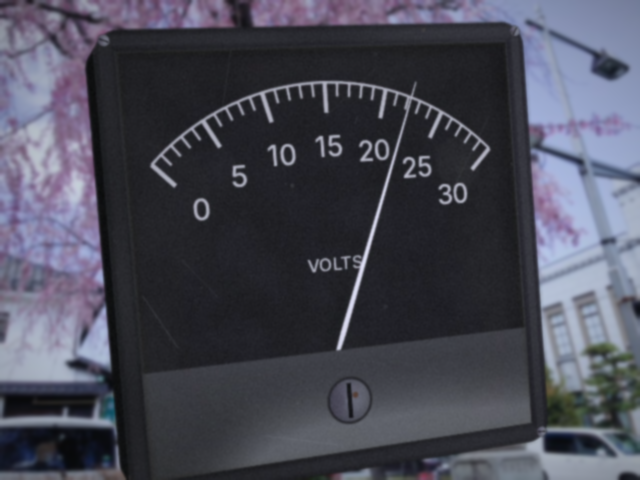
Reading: value=22 unit=V
